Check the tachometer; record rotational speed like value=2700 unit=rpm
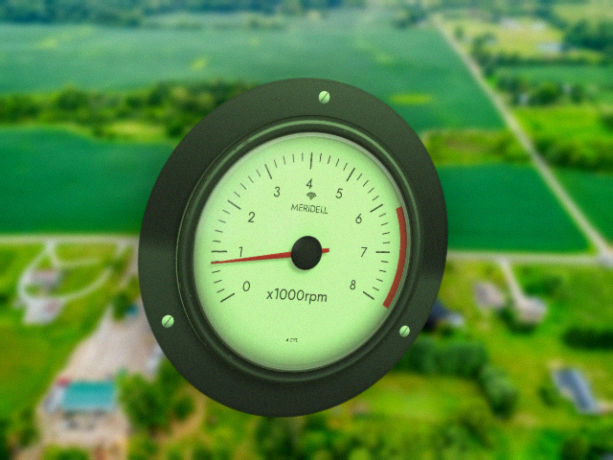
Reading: value=800 unit=rpm
